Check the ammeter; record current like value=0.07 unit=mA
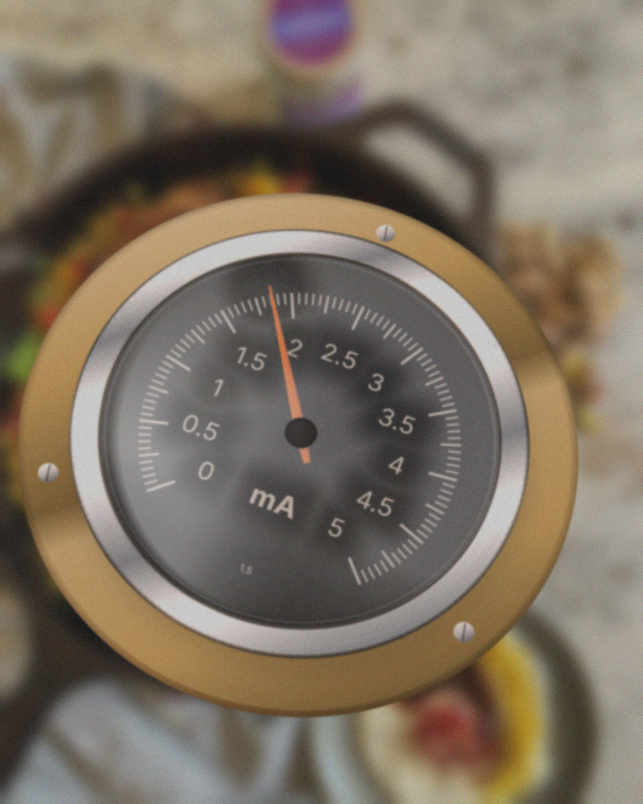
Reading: value=1.85 unit=mA
